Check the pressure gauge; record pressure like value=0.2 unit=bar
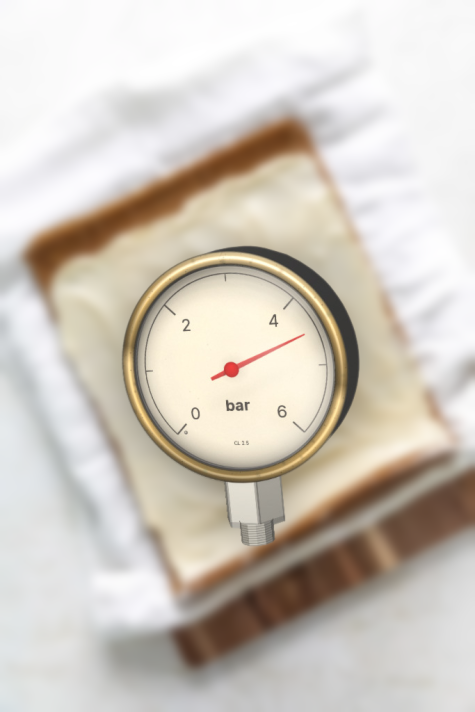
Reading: value=4.5 unit=bar
